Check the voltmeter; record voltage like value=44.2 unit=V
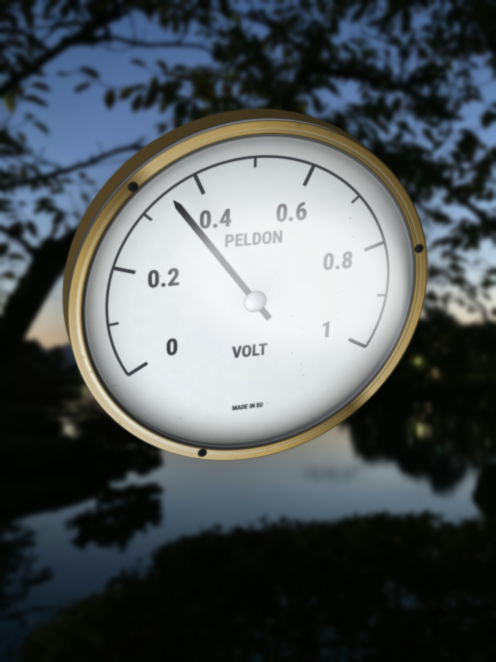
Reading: value=0.35 unit=V
